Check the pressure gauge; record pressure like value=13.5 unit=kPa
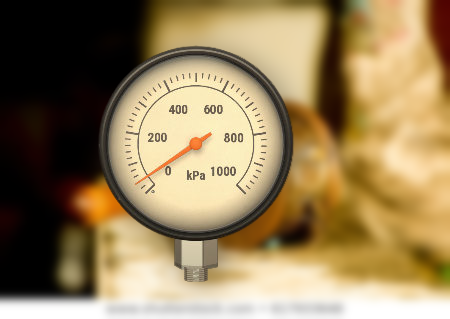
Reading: value=40 unit=kPa
